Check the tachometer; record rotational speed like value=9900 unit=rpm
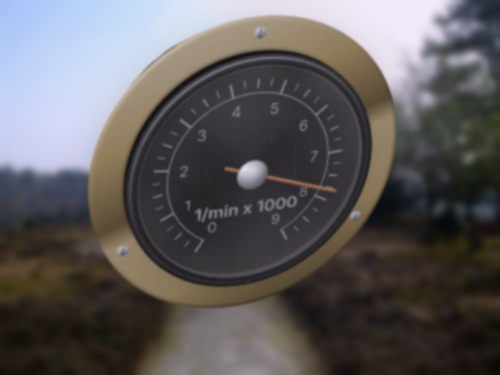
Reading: value=7750 unit=rpm
